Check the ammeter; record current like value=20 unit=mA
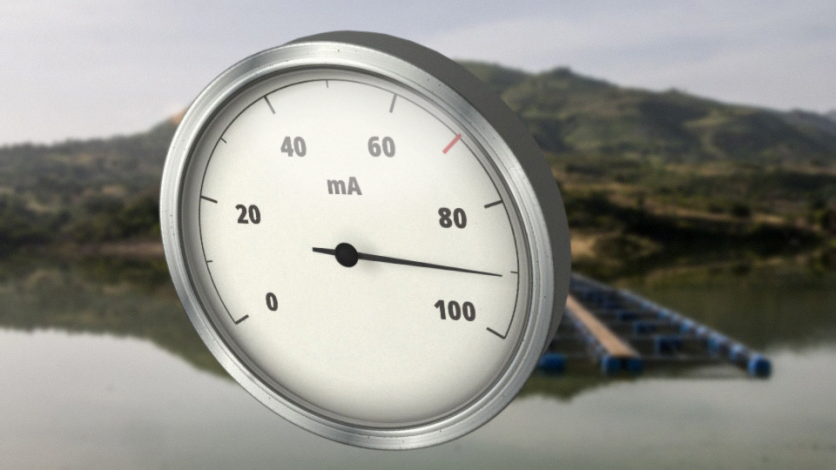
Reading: value=90 unit=mA
